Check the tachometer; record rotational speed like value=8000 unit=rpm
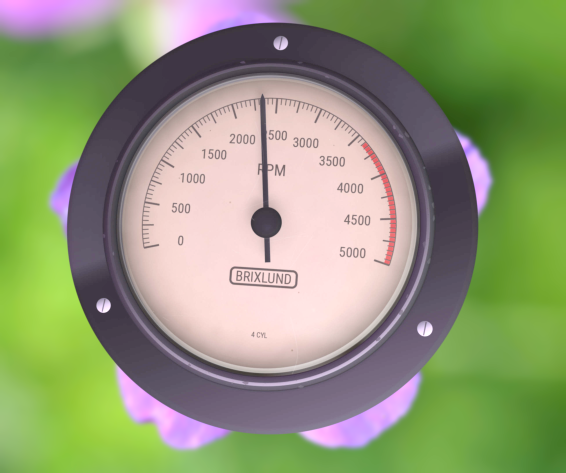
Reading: value=2350 unit=rpm
